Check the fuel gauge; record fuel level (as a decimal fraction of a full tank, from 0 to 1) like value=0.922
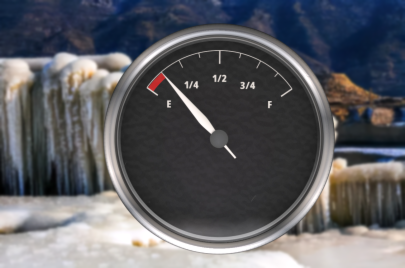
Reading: value=0.125
